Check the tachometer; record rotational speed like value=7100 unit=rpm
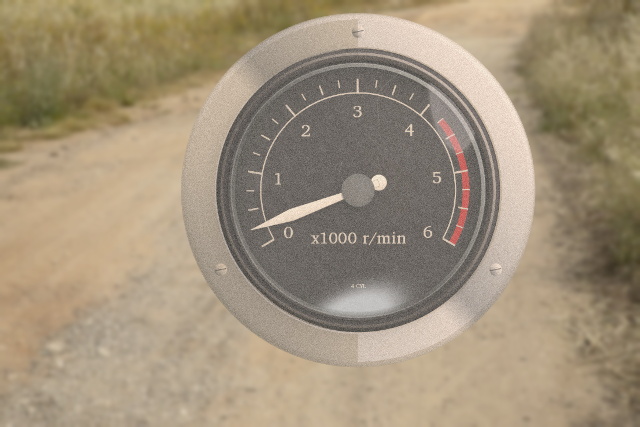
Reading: value=250 unit=rpm
